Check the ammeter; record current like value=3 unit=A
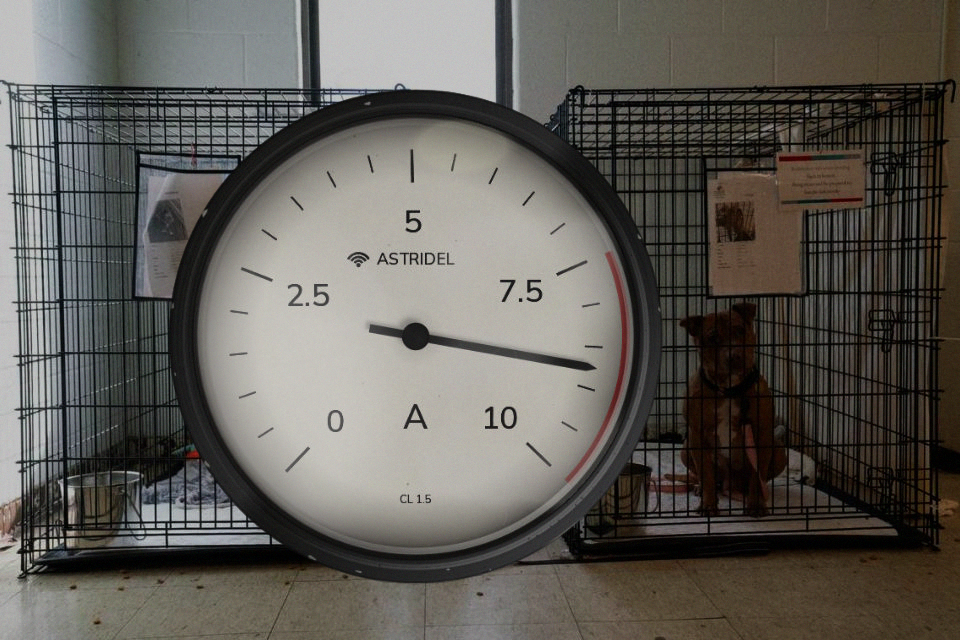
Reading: value=8.75 unit=A
